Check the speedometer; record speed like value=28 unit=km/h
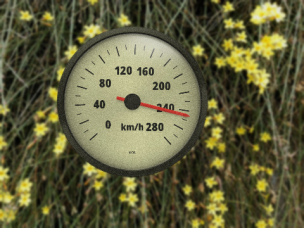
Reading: value=245 unit=km/h
